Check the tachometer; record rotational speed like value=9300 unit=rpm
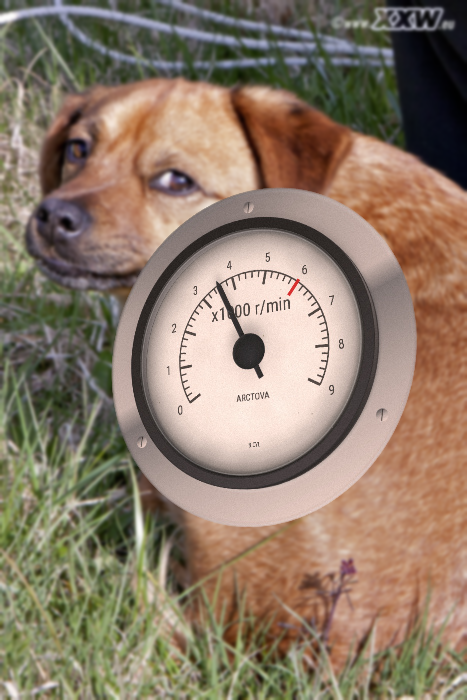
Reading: value=3600 unit=rpm
